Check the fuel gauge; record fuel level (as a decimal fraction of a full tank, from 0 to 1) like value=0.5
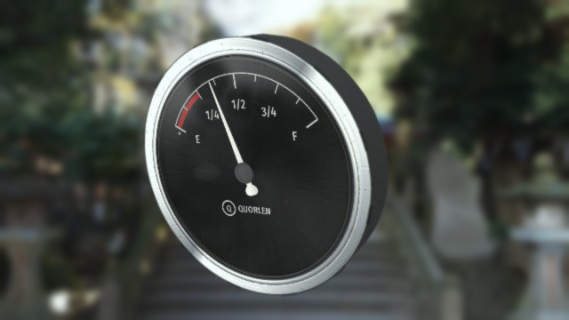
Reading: value=0.375
